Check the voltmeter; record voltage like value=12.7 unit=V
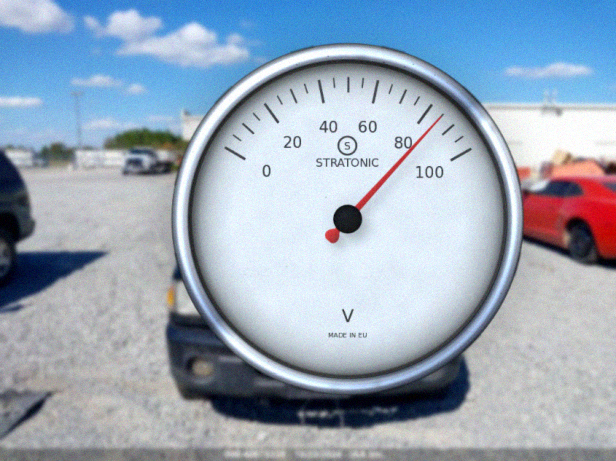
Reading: value=85 unit=V
